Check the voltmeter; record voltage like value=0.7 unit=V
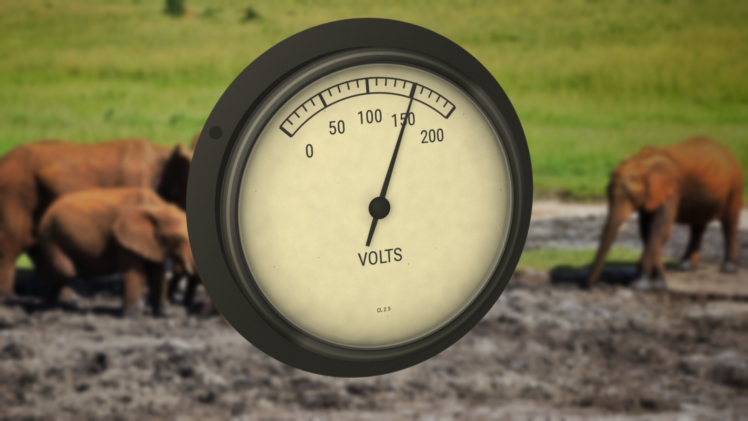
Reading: value=150 unit=V
